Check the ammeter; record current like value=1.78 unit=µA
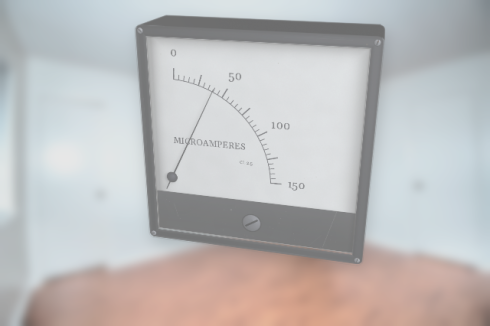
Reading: value=40 unit=µA
